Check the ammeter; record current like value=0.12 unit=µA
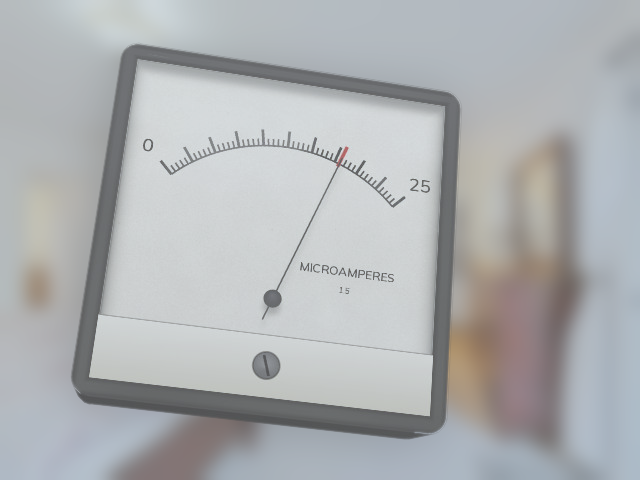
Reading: value=18 unit=µA
